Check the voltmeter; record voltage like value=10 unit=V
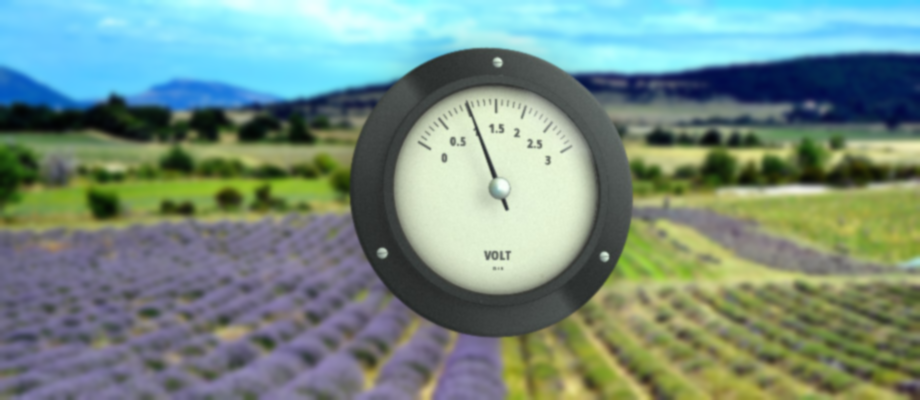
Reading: value=1 unit=V
